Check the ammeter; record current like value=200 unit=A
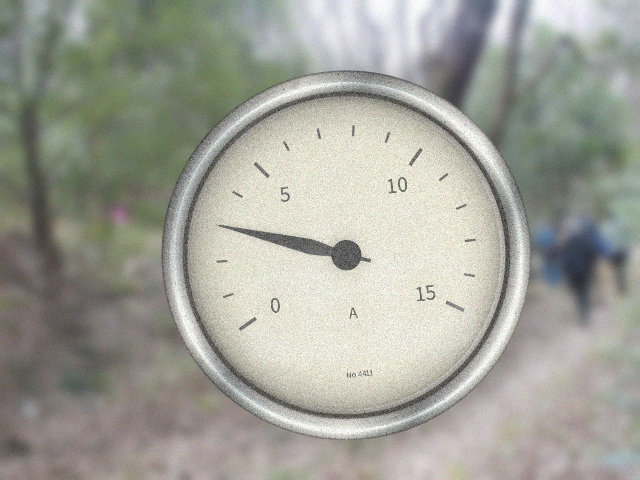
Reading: value=3 unit=A
